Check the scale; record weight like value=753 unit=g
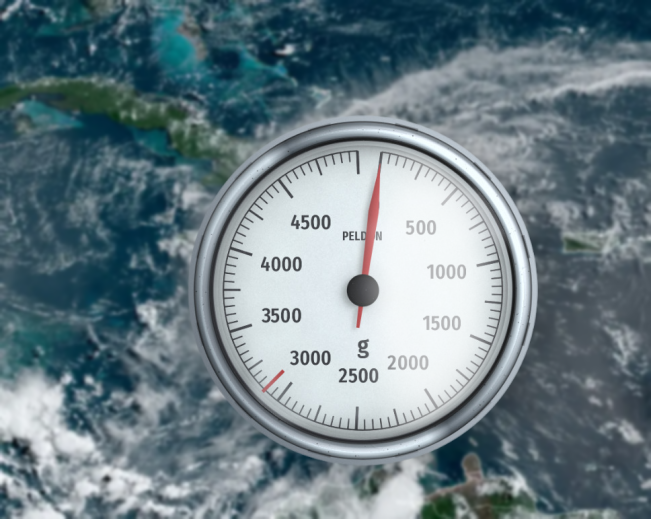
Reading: value=0 unit=g
